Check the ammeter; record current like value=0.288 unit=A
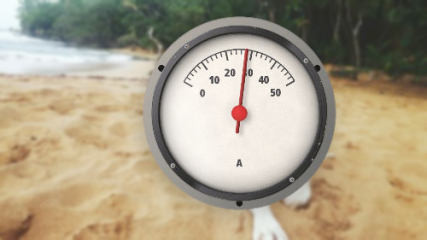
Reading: value=28 unit=A
